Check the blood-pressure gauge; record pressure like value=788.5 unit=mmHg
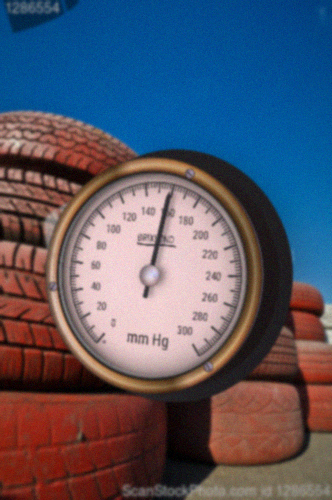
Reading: value=160 unit=mmHg
